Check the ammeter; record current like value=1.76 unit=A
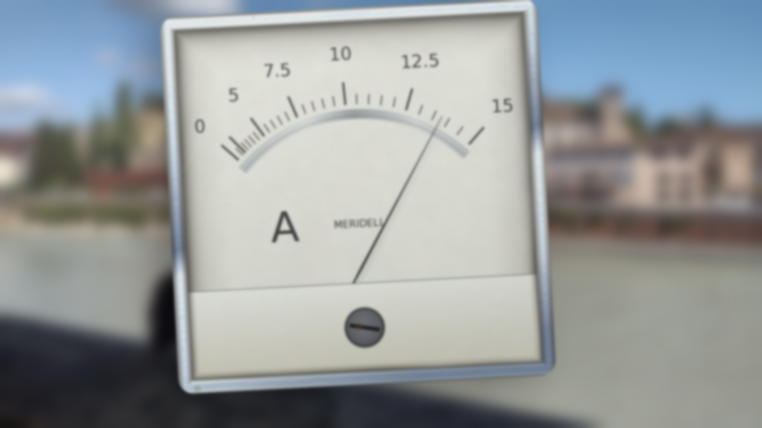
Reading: value=13.75 unit=A
